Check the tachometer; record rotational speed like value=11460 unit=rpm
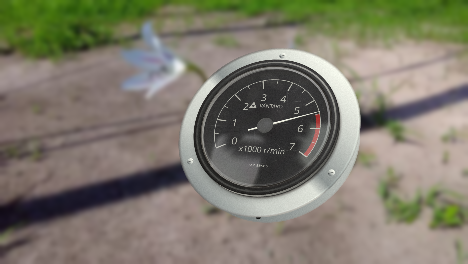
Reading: value=5500 unit=rpm
